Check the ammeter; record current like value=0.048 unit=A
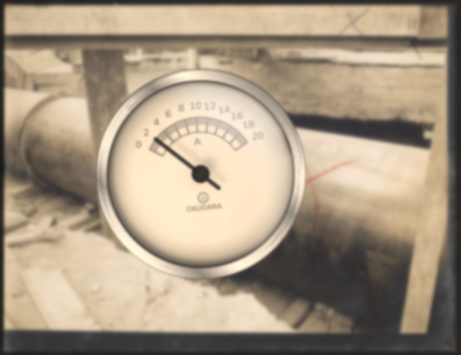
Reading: value=2 unit=A
